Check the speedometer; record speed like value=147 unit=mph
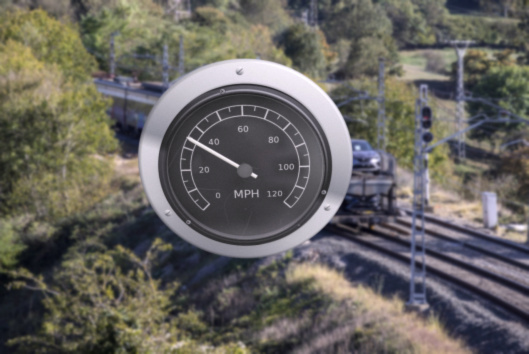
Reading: value=35 unit=mph
